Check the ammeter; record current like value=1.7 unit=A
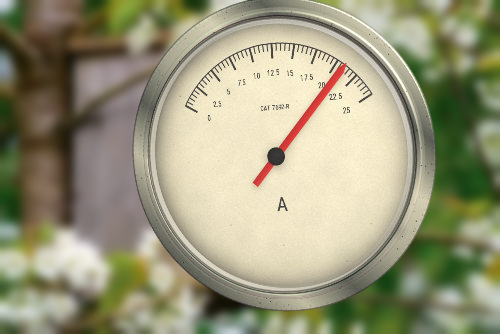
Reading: value=21 unit=A
